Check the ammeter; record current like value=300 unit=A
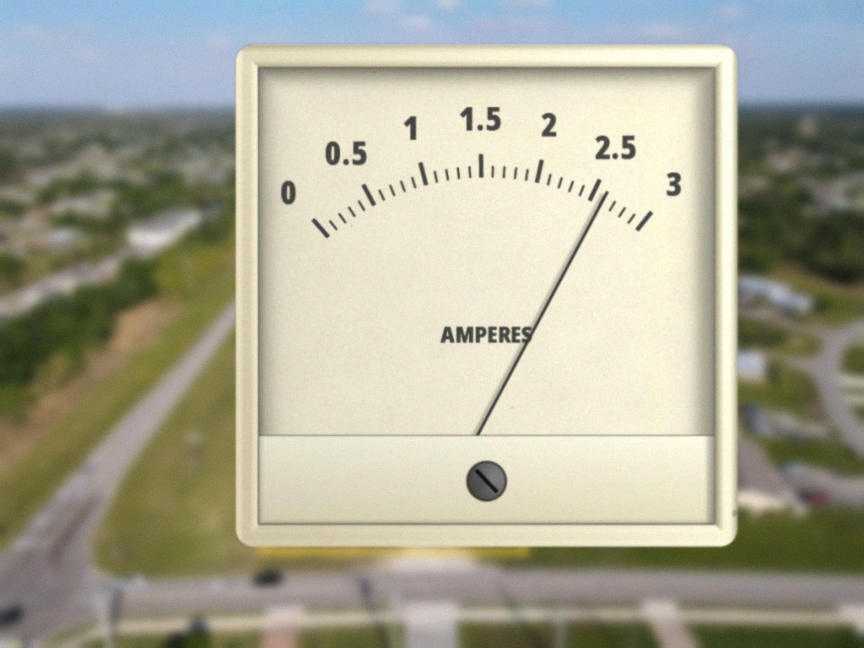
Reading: value=2.6 unit=A
